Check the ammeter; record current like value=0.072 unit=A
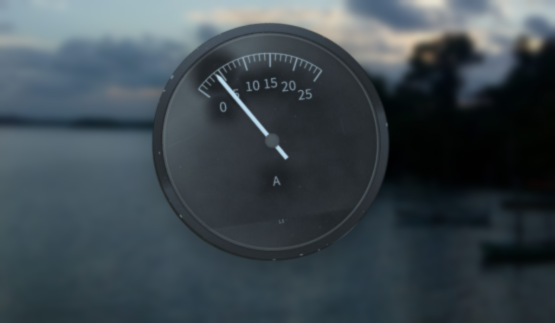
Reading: value=4 unit=A
